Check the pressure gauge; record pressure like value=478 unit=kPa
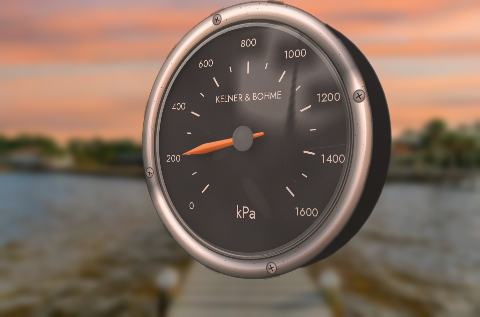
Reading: value=200 unit=kPa
